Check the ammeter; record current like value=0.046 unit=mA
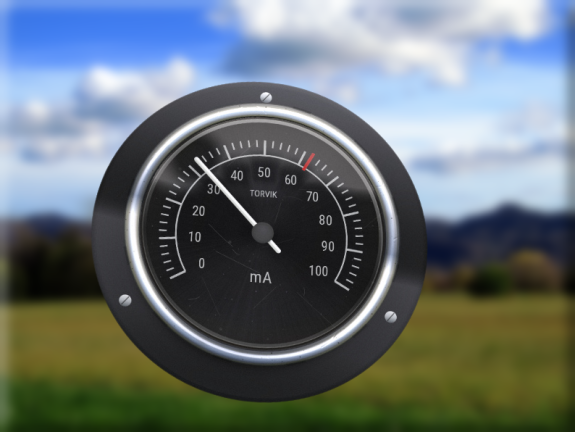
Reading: value=32 unit=mA
